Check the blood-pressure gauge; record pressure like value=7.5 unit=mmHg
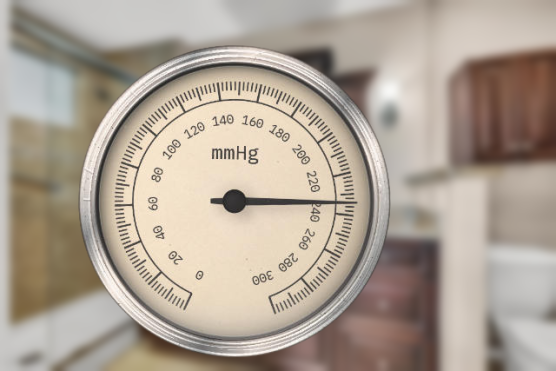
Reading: value=234 unit=mmHg
